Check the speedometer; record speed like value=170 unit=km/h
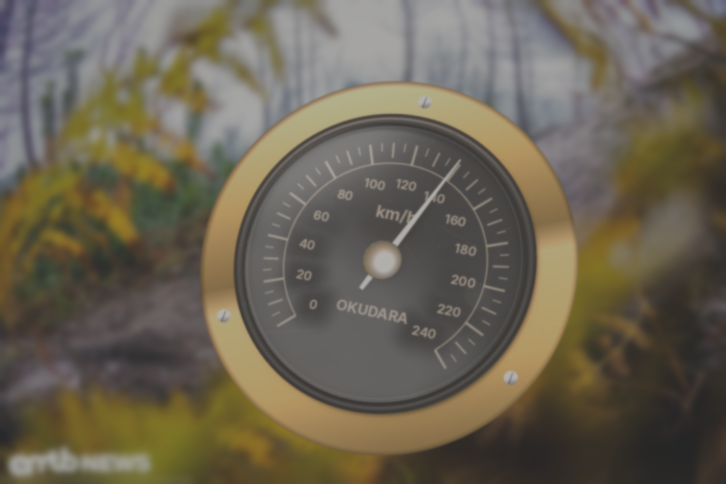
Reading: value=140 unit=km/h
